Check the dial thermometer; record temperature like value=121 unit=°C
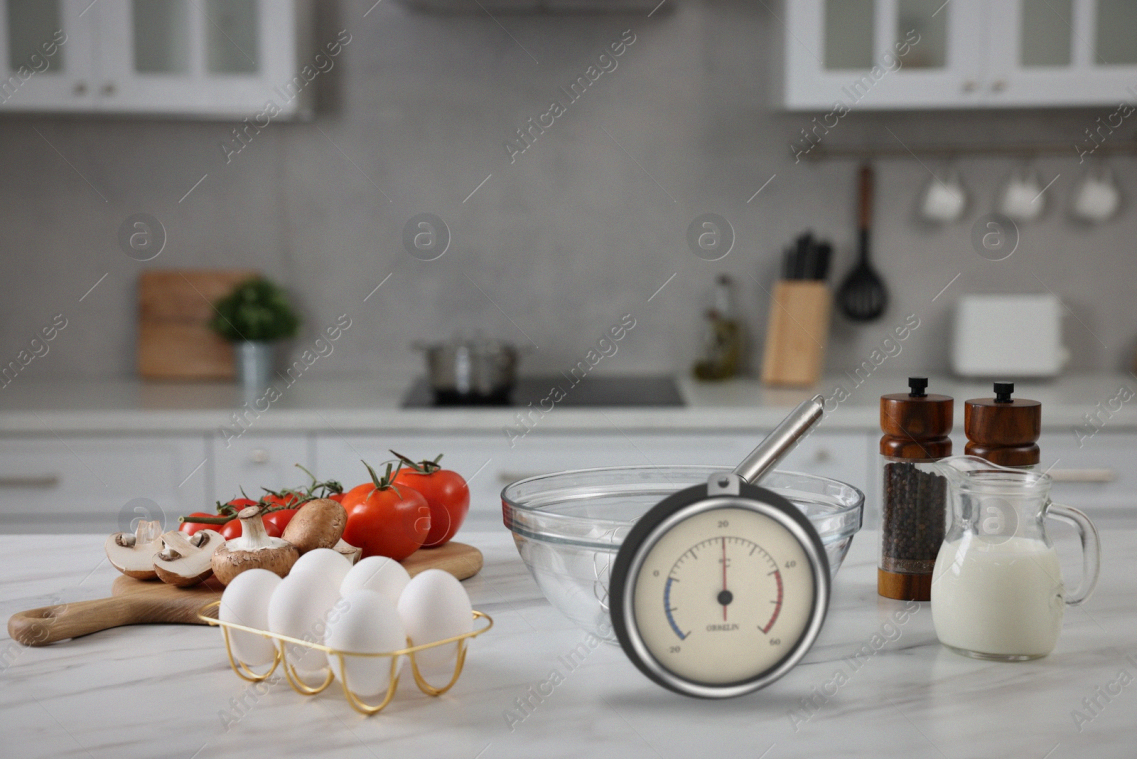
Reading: value=20 unit=°C
